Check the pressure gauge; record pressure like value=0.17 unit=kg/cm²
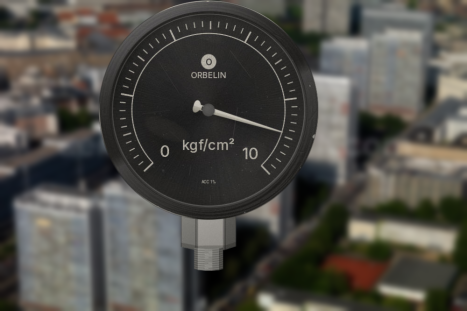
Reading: value=8.9 unit=kg/cm²
